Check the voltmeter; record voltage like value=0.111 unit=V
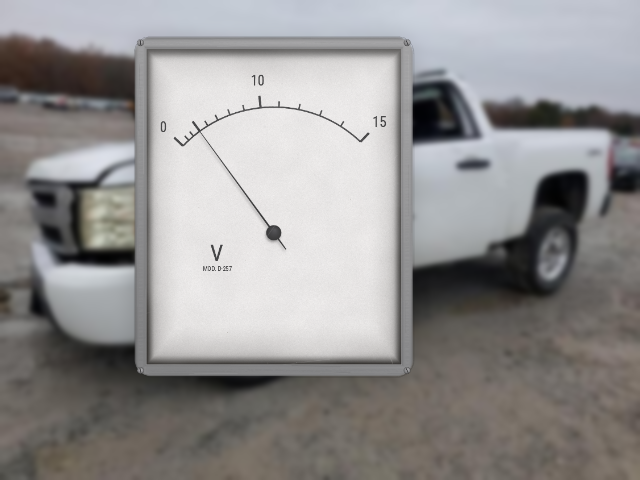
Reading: value=5 unit=V
